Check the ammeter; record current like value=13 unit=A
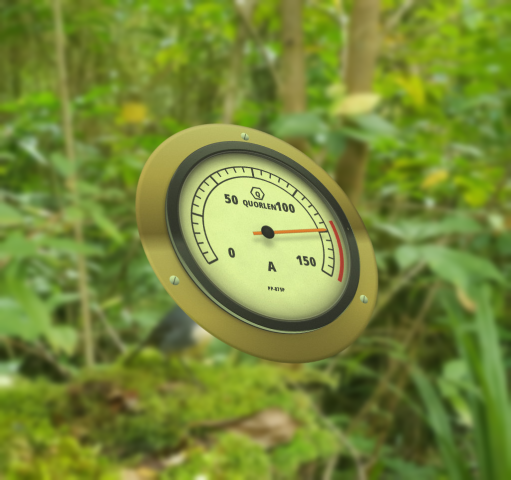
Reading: value=125 unit=A
